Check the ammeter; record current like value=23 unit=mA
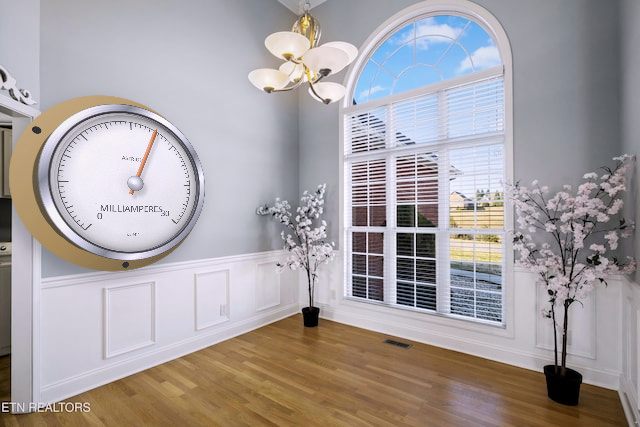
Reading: value=17.5 unit=mA
